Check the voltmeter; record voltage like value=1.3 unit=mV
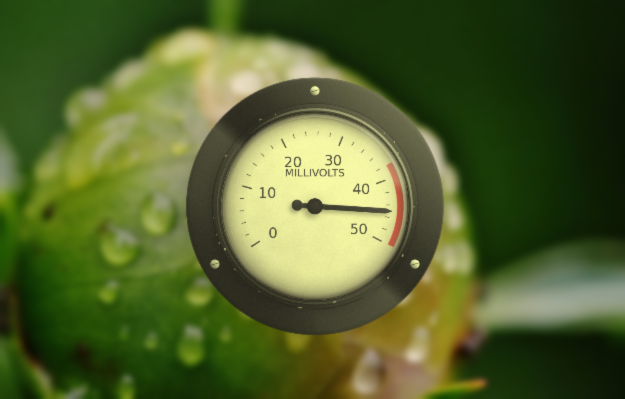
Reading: value=45 unit=mV
